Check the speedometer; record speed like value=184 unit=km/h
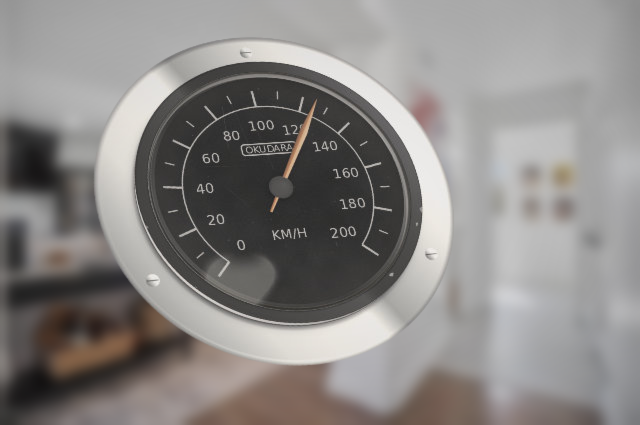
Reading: value=125 unit=km/h
